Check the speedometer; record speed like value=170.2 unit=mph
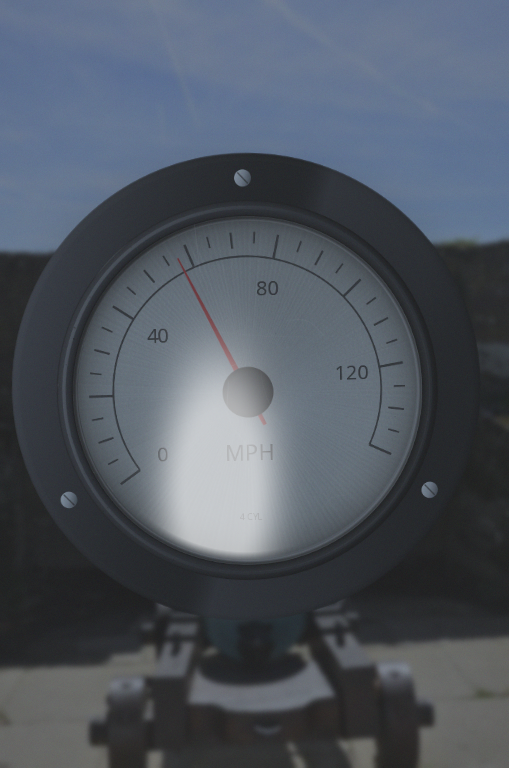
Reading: value=57.5 unit=mph
